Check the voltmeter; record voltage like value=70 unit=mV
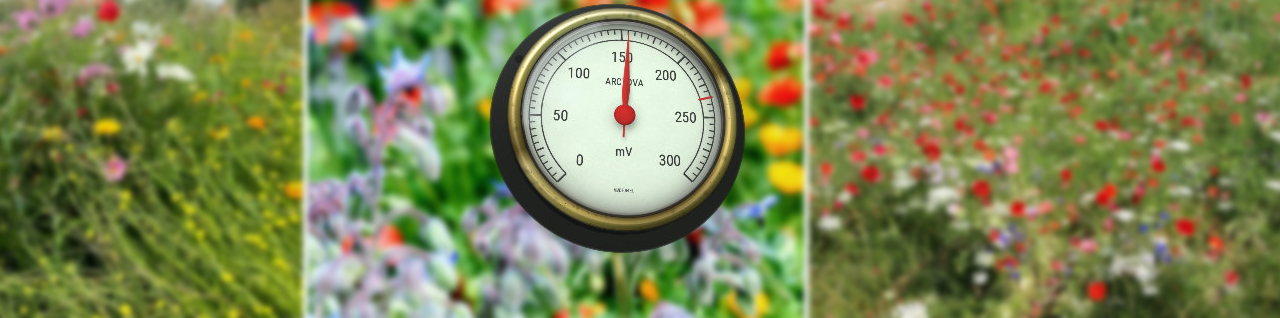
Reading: value=155 unit=mV
